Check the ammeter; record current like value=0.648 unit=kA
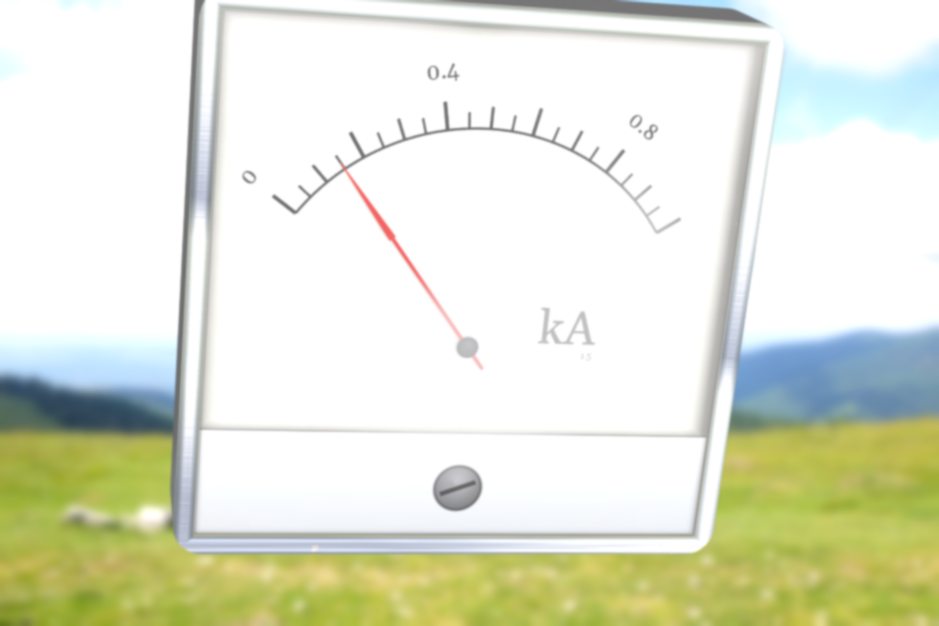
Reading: value=0.15 unit=kA
